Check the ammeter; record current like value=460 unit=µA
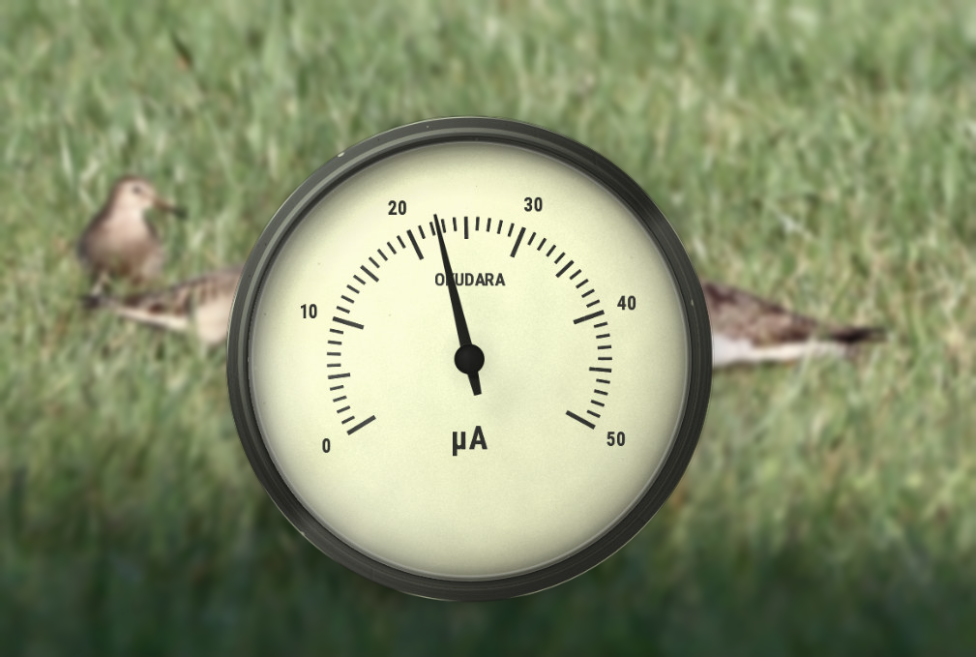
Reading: value=22.5 unit=µA
